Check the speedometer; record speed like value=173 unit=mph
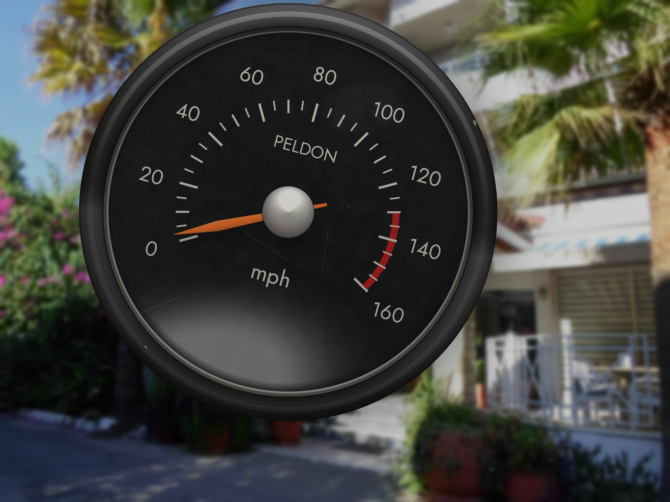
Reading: value=2.5 unit=mph
